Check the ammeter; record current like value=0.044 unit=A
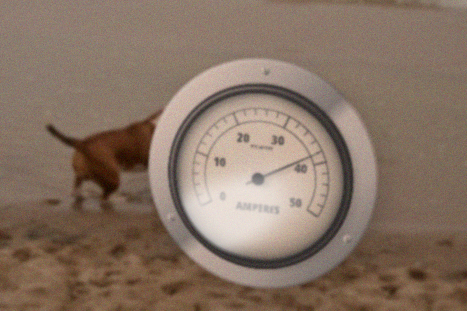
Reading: value=38 unit=A
